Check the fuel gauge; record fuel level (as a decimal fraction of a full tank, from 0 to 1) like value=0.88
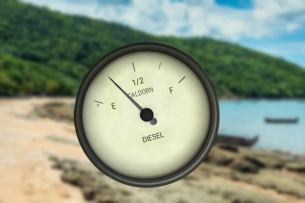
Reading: value=0.25
